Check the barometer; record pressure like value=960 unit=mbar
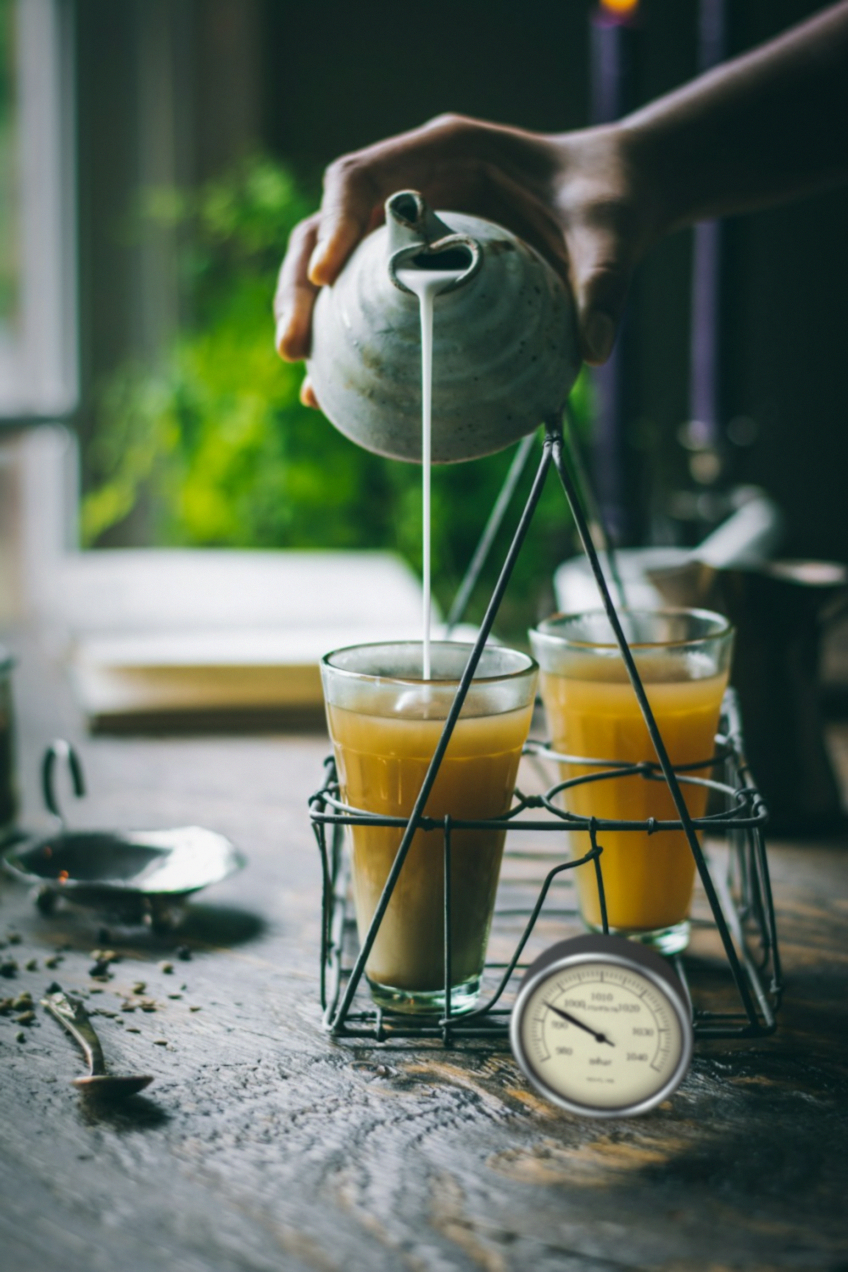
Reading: value=995 unit=mbar
